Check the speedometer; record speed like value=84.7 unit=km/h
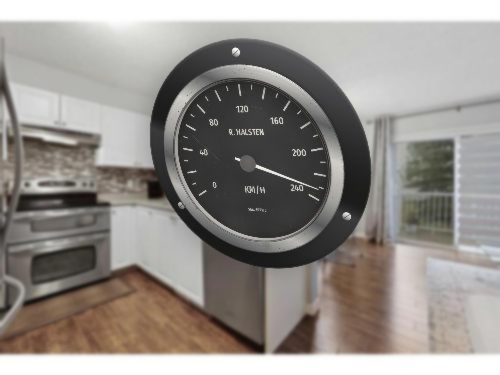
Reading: value=230 unit=km/h
